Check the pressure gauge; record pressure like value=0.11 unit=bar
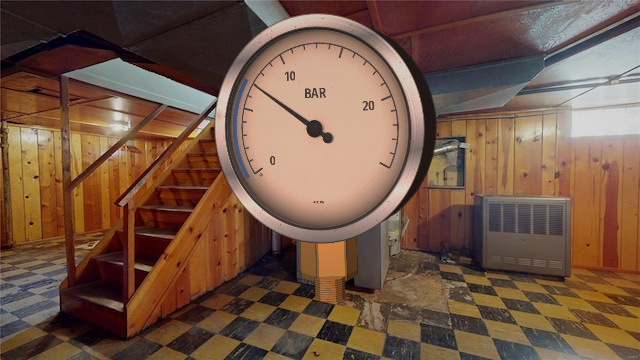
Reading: value=7 unit=bar
